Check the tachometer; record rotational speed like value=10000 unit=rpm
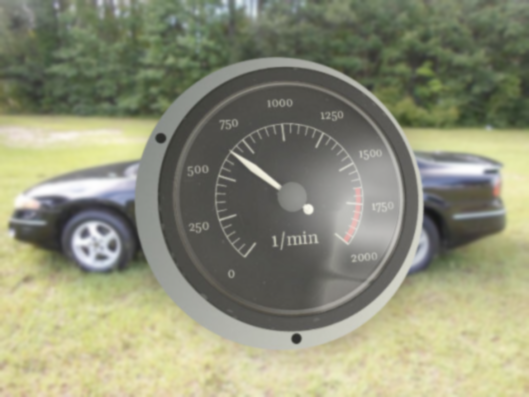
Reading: value=650 unit=rpm
